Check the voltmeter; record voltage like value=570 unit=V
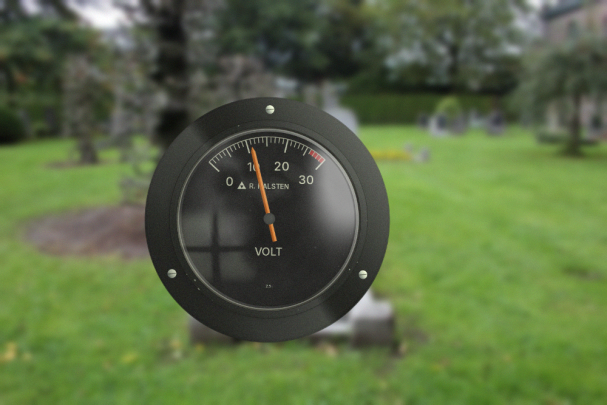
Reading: value=11 unit=V
